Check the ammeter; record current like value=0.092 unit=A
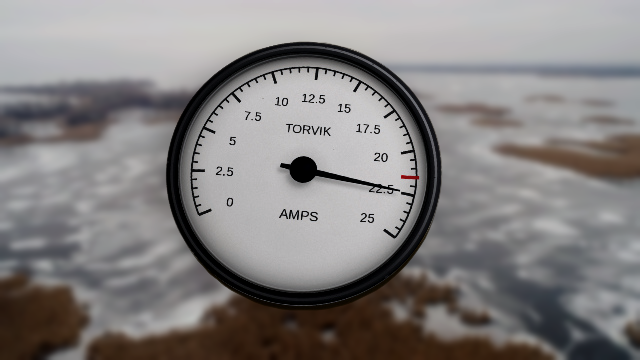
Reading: value=22.5 unit=A
